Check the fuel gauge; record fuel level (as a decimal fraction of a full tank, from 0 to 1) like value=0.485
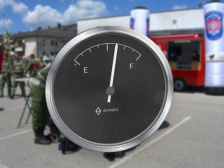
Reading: value=0.625
